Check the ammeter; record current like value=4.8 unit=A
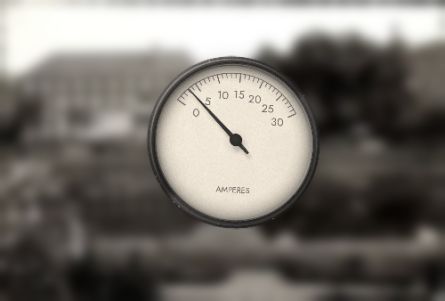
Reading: value=3 unit=A
